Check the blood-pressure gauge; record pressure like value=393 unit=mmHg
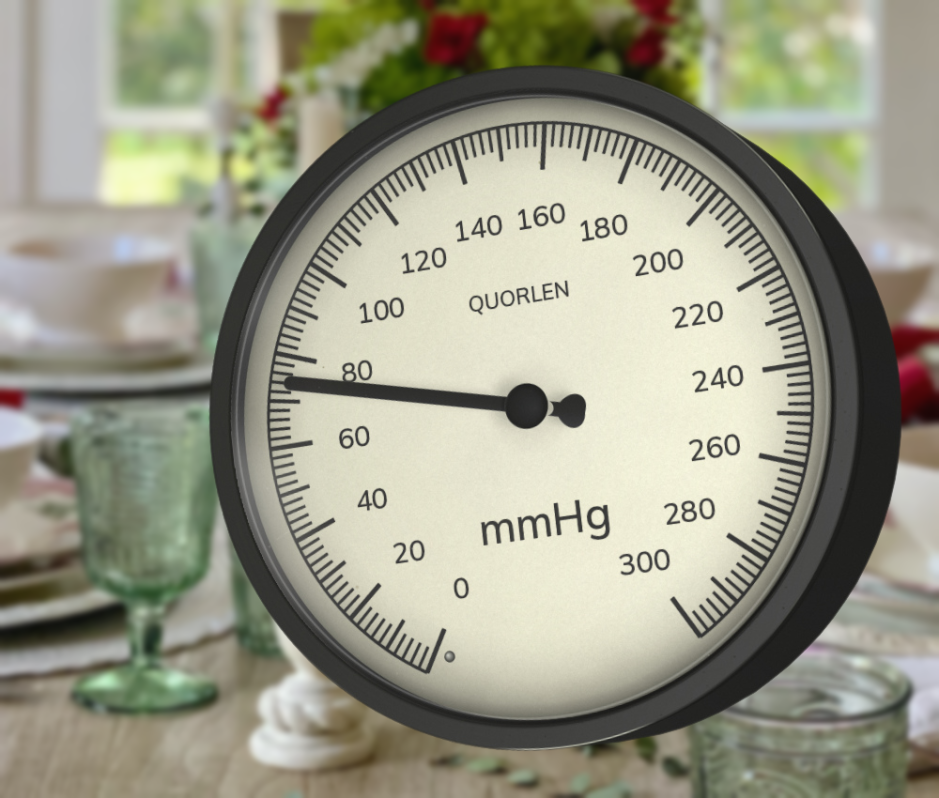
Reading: value=74 unit=mmHg
